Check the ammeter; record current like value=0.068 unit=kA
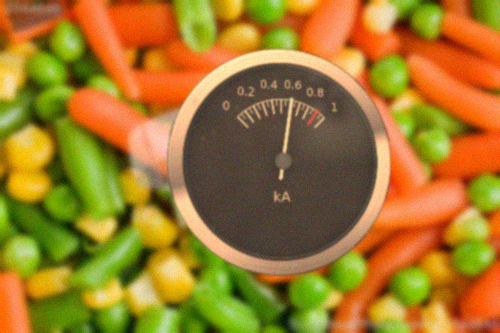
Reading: value=0.6 unit=kA
